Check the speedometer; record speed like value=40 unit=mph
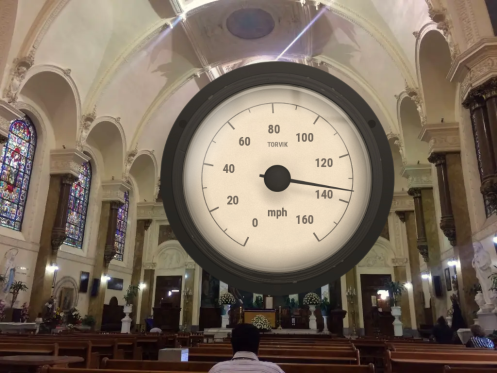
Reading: value=135 unit=mph
